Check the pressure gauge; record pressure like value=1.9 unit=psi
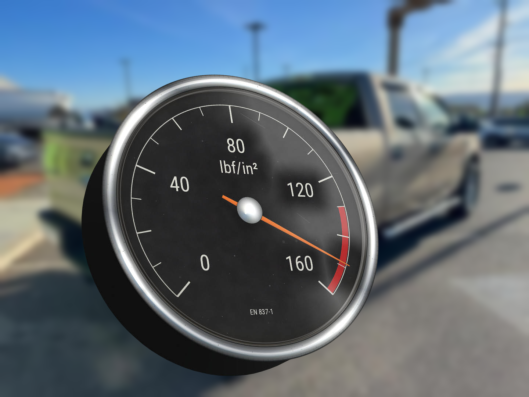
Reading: value=150 unit=psi
